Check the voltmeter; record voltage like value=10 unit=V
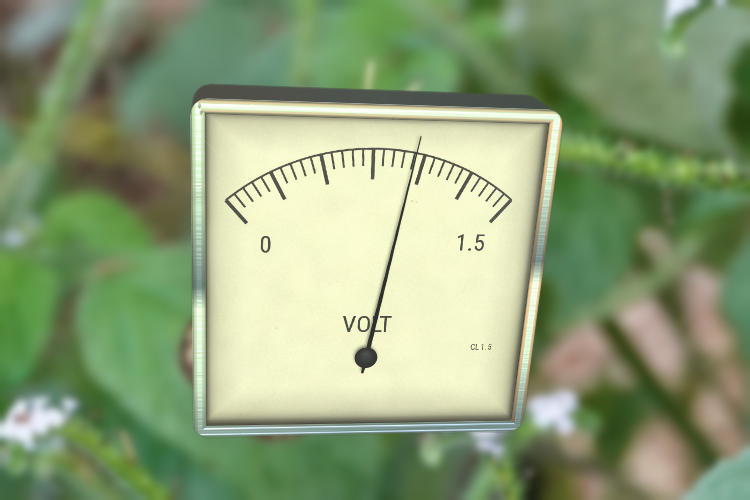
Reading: value=0.95 unit=V
